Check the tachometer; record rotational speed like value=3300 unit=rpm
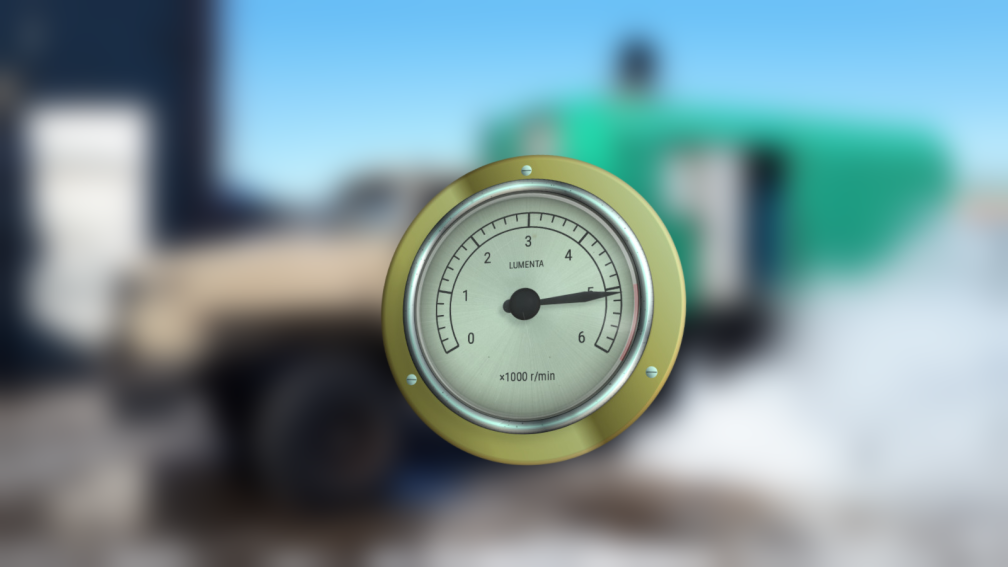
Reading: value=5100 unit=rpm
